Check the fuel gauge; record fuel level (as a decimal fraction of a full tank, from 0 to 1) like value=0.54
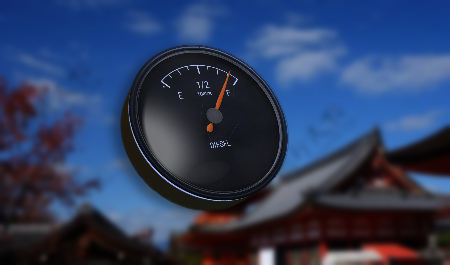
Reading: value=0.875
